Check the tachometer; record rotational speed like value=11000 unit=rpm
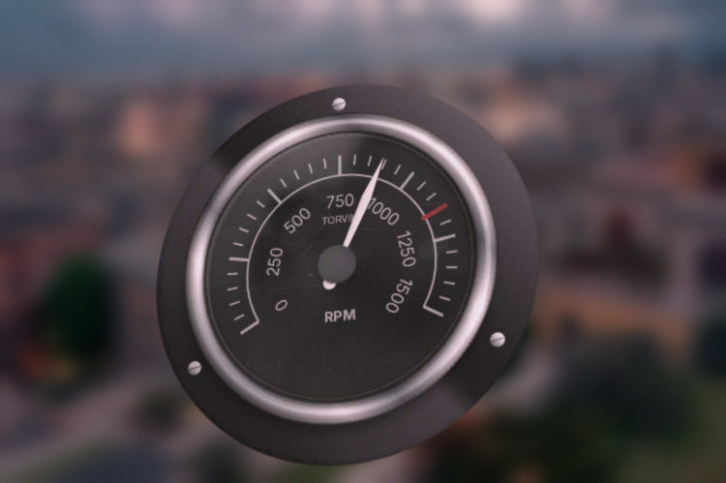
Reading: value=900 unit=rpm
